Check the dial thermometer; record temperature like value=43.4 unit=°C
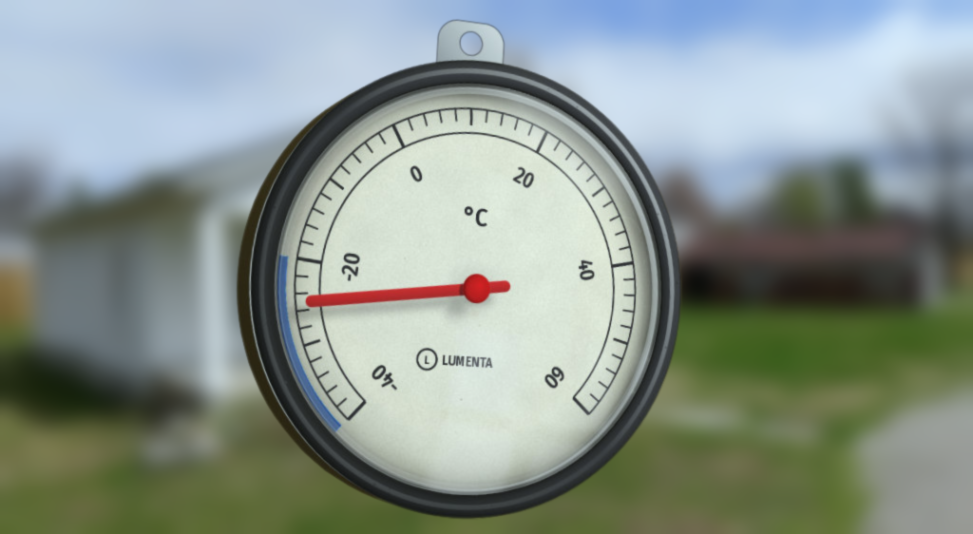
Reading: value=-25 unit=°C
